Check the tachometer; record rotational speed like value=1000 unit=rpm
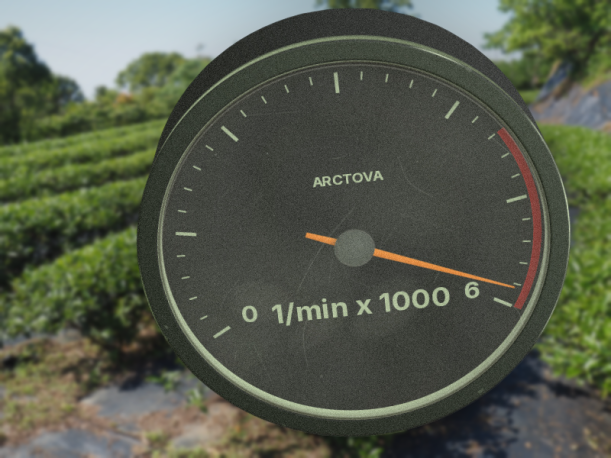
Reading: value=5800 unit=rpm
